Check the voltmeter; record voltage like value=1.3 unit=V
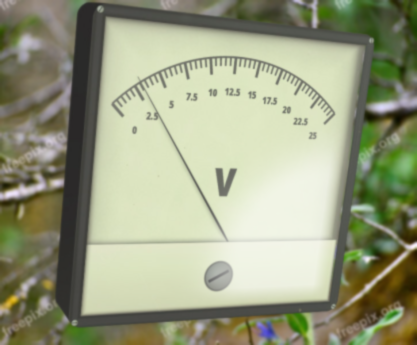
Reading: value=3 unit=V
